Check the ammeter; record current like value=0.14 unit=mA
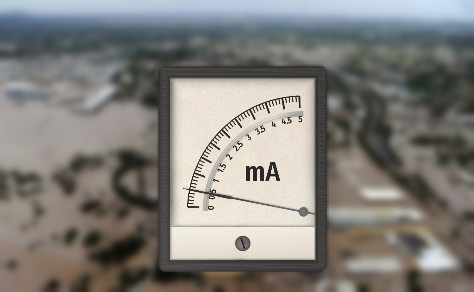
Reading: value=0.5 unit=mA
